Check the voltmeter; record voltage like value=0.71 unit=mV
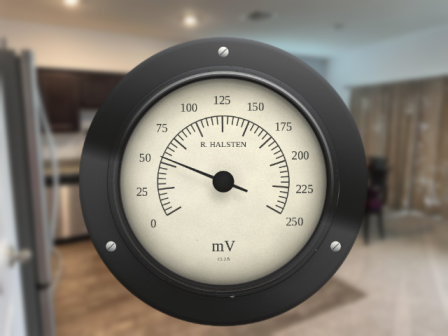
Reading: value=55 unit=mV
